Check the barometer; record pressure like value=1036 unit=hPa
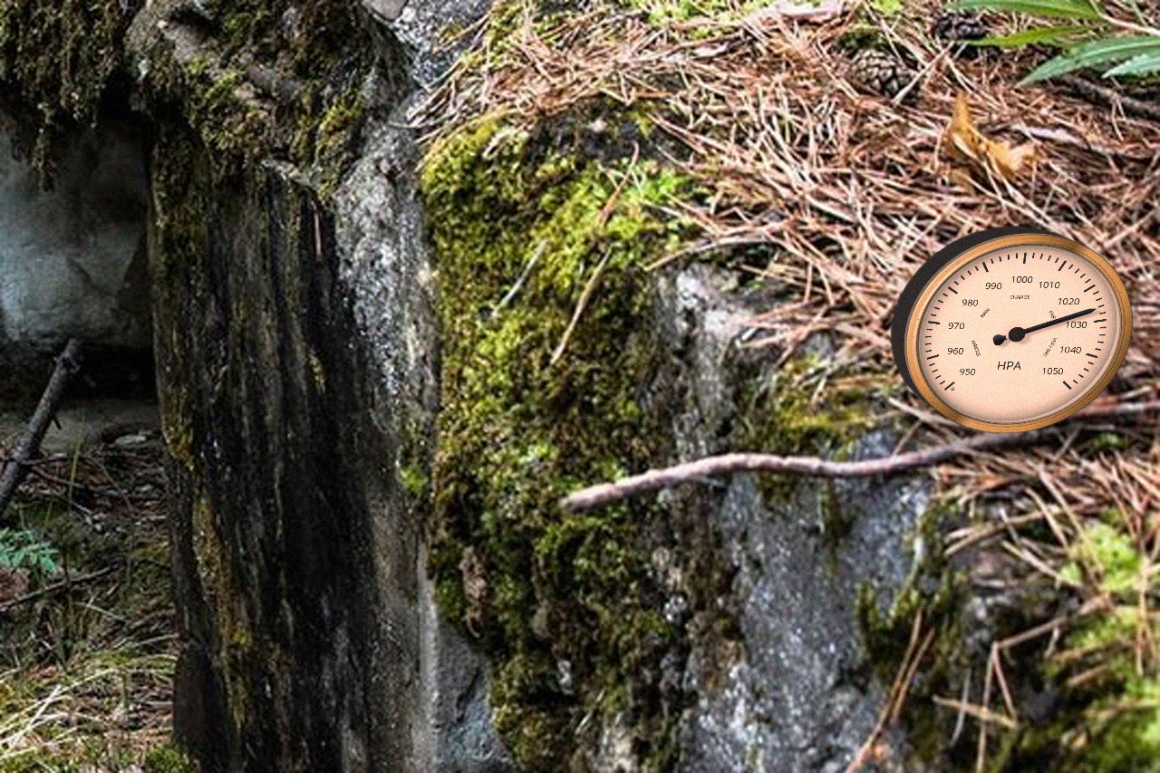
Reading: value=1026 unit=hPa
